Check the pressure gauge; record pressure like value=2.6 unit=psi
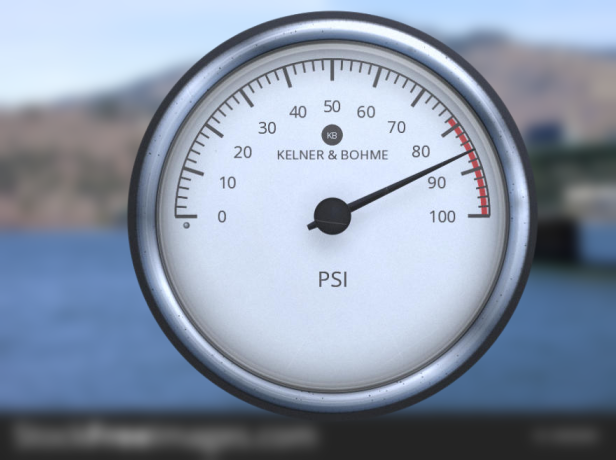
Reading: value=86 unit=psi
